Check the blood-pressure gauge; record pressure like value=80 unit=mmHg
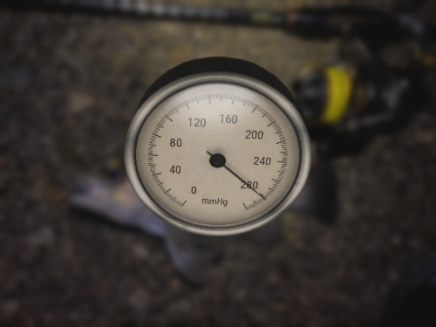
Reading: value=280 unit=mmHg
